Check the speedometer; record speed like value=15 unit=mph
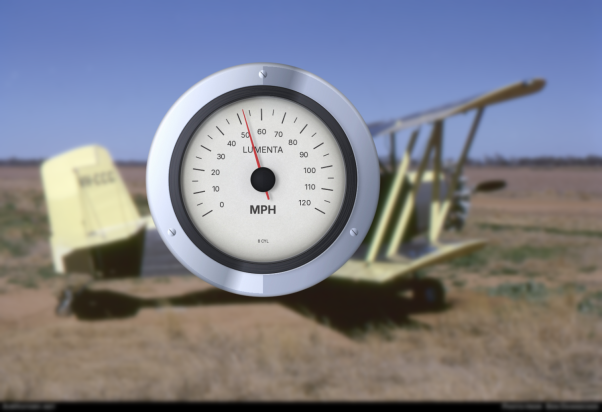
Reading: value=52.5 unit=mph
